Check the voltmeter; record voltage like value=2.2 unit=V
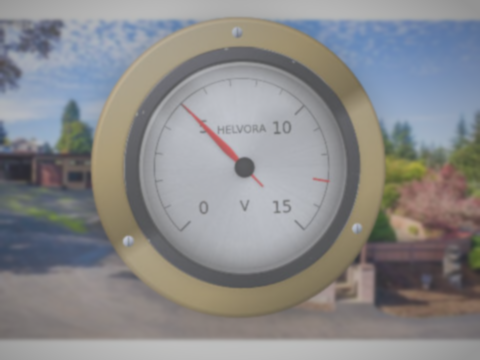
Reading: value=5 unit=V
